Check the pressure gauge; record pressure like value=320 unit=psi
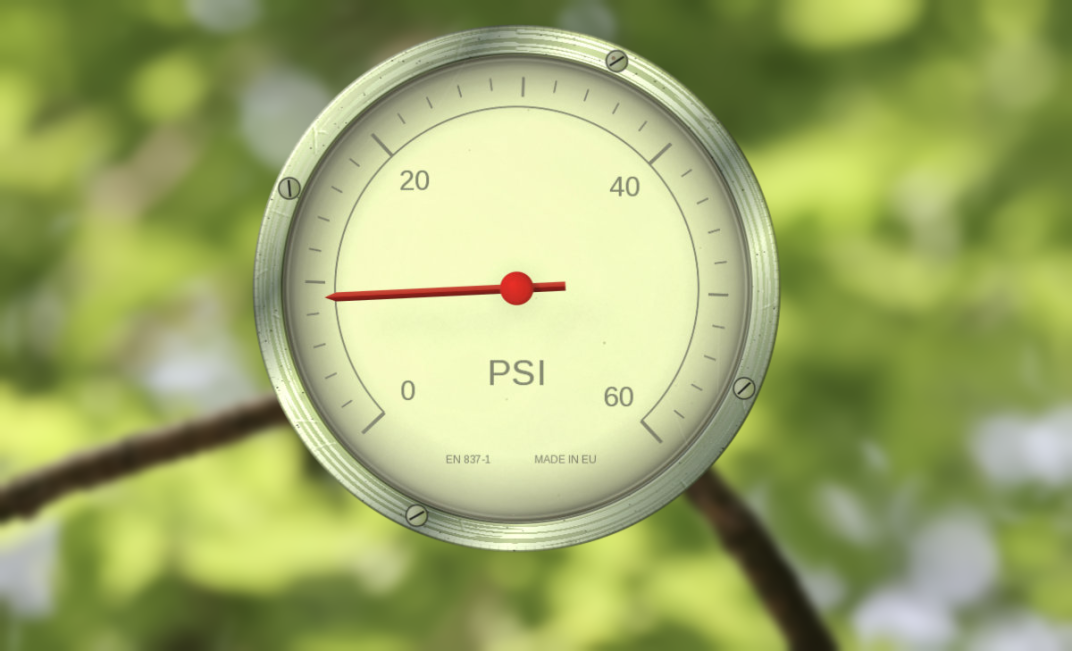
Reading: value=9 unit=psi
